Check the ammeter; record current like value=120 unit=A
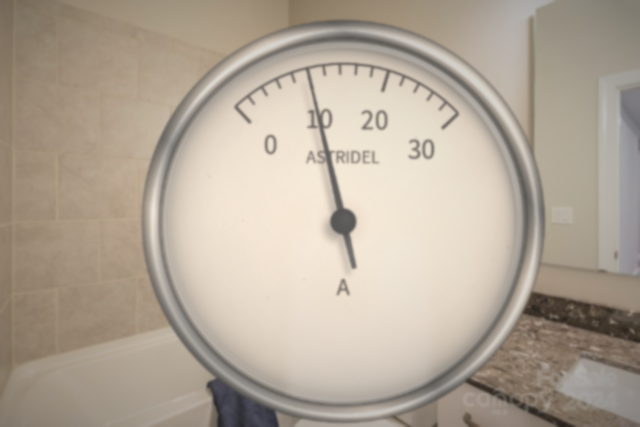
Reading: value=10 unit=A
